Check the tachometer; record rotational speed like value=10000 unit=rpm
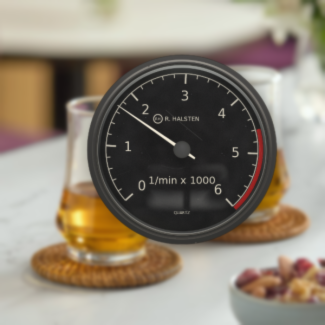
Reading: value=1700 unit=rpm
